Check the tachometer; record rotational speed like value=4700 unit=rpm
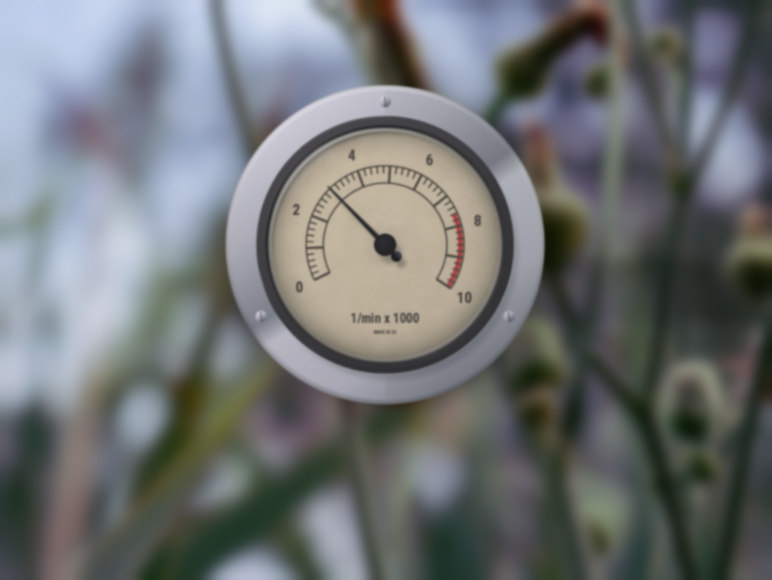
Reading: value=3000 unit=rpm
